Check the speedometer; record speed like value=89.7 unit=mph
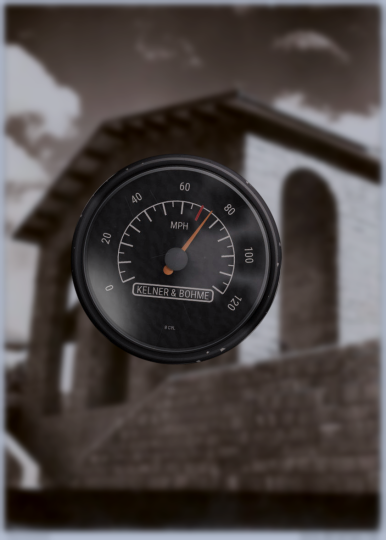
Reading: value=75 unit=mph
